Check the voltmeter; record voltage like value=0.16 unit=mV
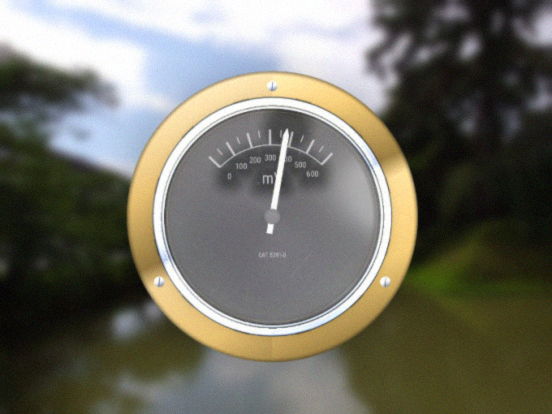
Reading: value=375 unit=mV
